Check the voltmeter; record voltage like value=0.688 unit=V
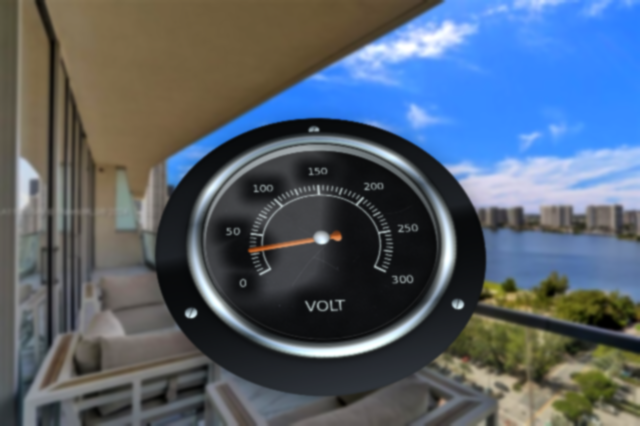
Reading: value=25 unit=V
